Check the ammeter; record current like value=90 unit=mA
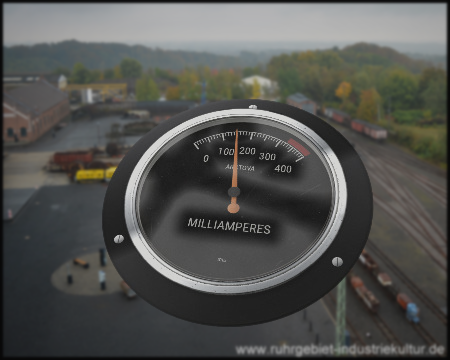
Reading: value=150 unit=mA
